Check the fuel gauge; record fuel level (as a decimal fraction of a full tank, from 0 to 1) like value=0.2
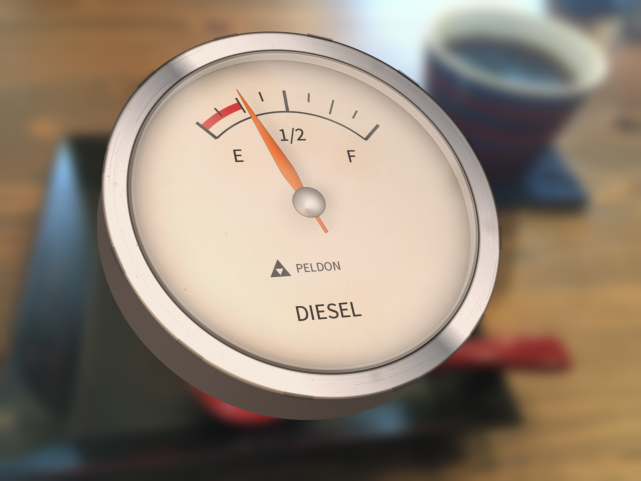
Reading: value=0.25
